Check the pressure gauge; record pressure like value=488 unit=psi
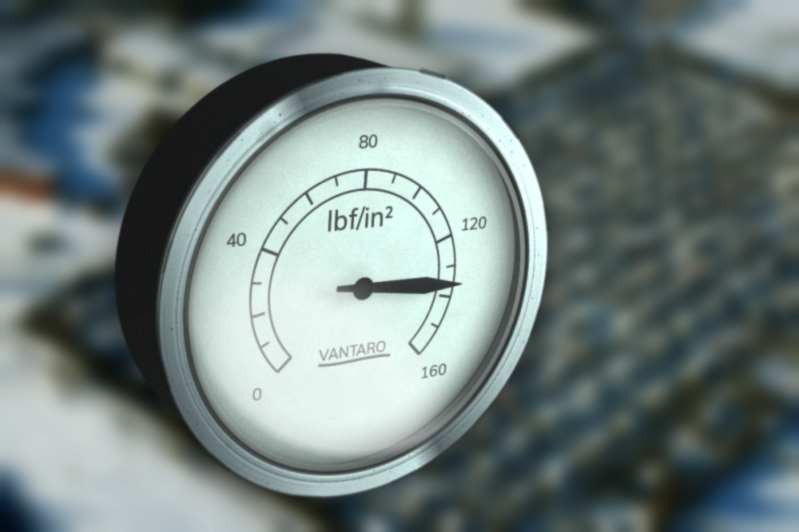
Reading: value=135 unit=psi
